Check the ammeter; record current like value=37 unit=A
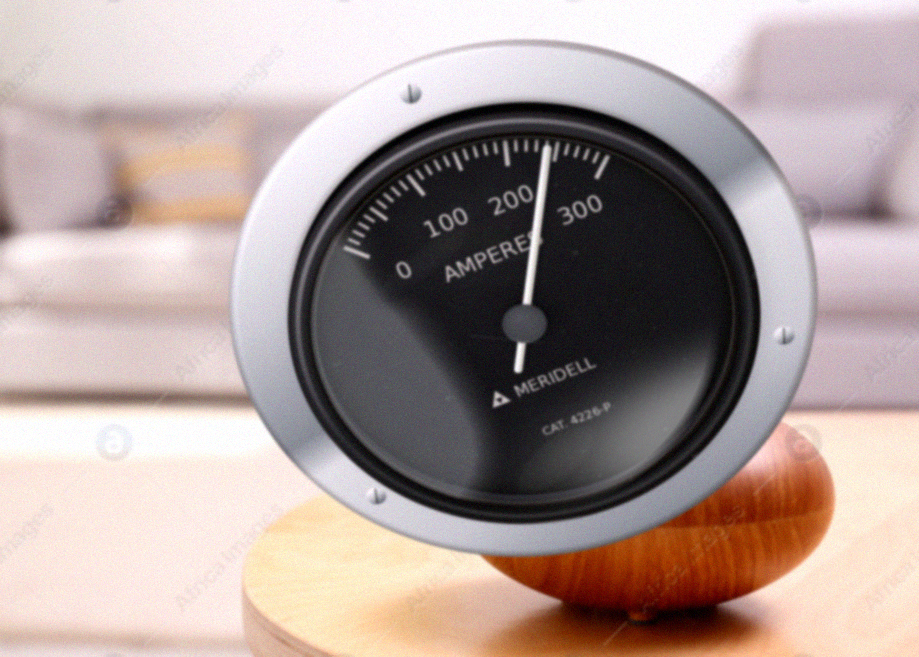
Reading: value=240 unit=A
